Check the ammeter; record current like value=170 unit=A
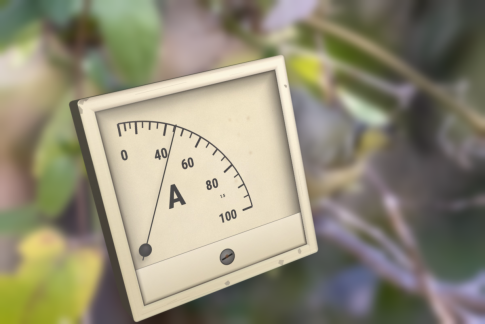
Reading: value=45 unit=A
